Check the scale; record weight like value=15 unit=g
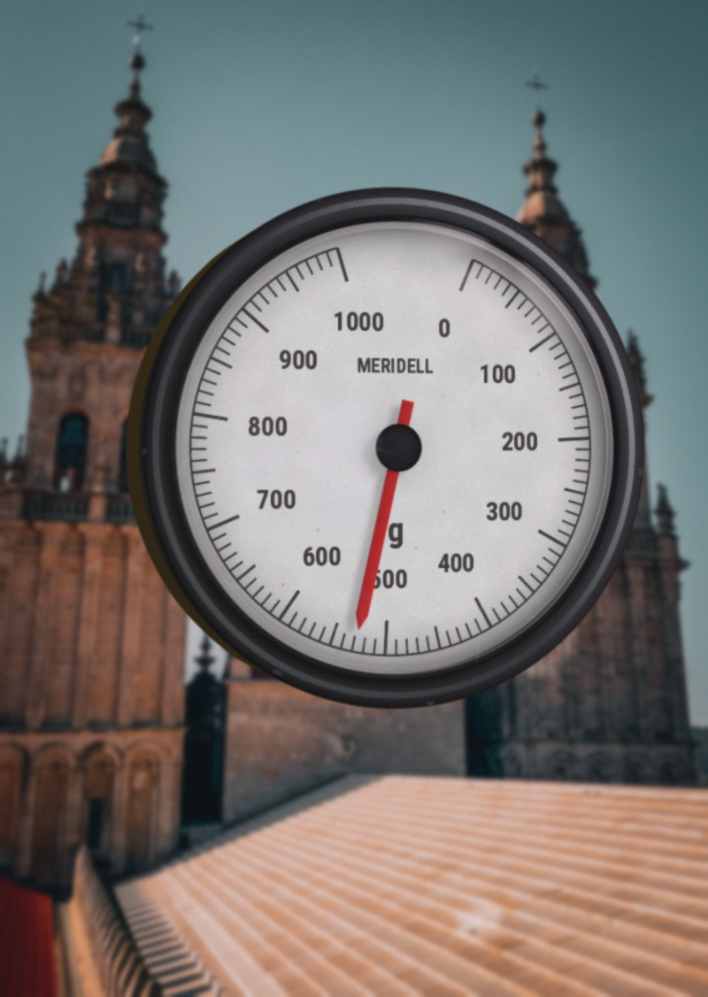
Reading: value=530 unit=g
